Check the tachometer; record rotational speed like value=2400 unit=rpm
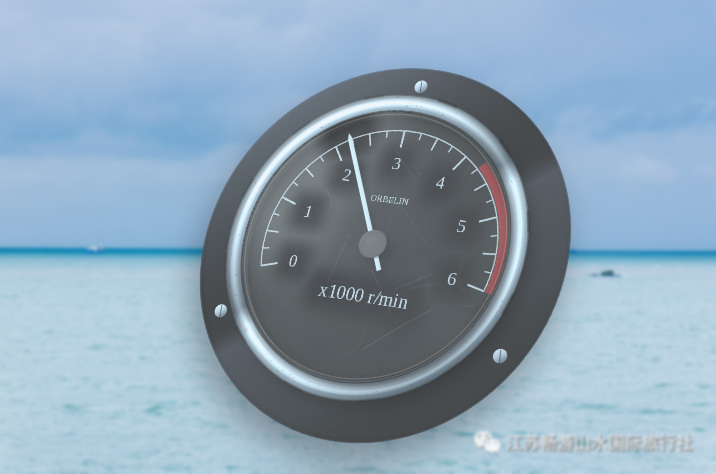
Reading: value=2250 unit=rpm
